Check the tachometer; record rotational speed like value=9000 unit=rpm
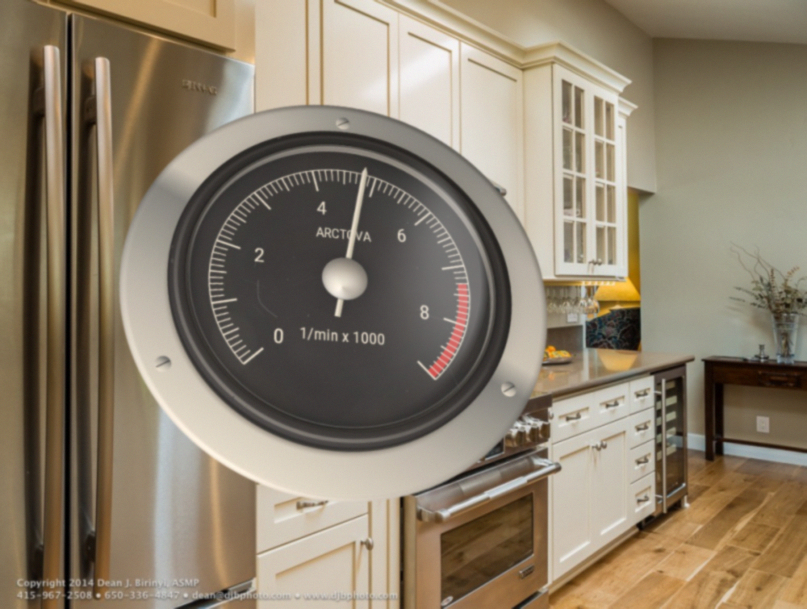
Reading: value=4800 unit=rpm
